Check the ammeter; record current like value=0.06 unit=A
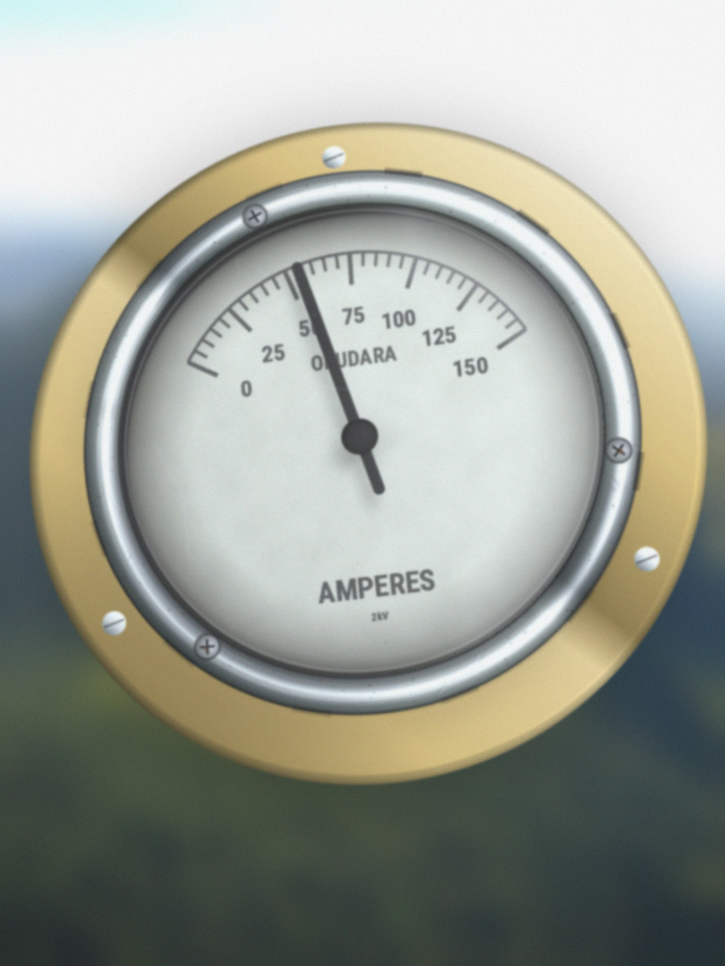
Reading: value=55 unit=A
